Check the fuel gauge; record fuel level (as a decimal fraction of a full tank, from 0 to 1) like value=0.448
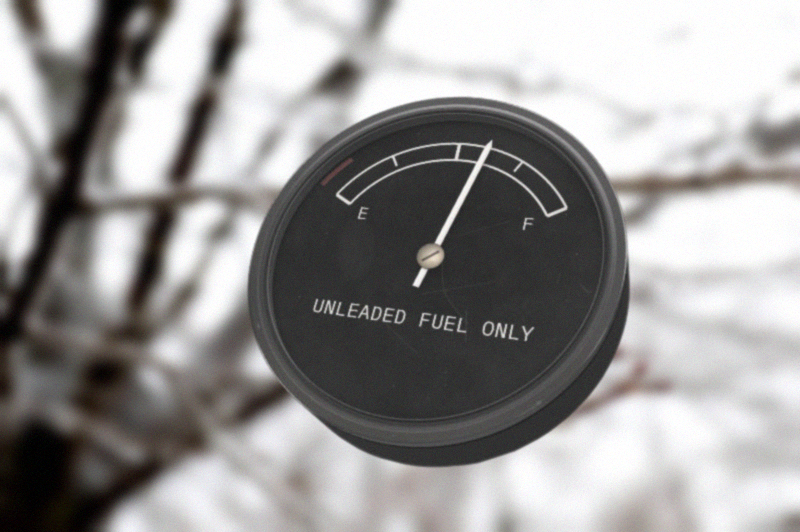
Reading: value=0.625
